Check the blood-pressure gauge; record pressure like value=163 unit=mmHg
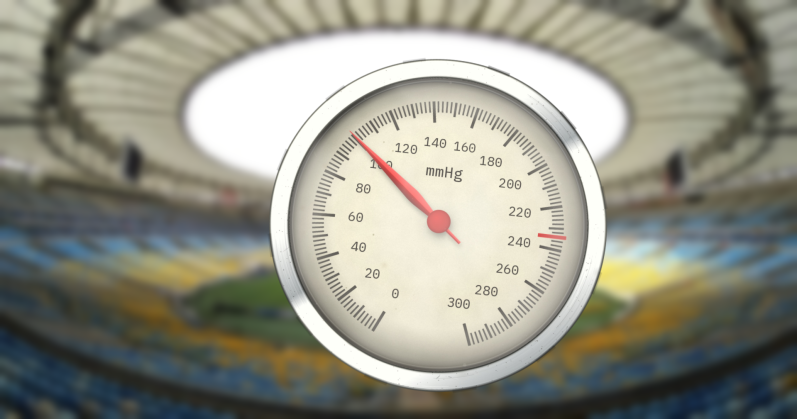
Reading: value=100 unit=mmHg
